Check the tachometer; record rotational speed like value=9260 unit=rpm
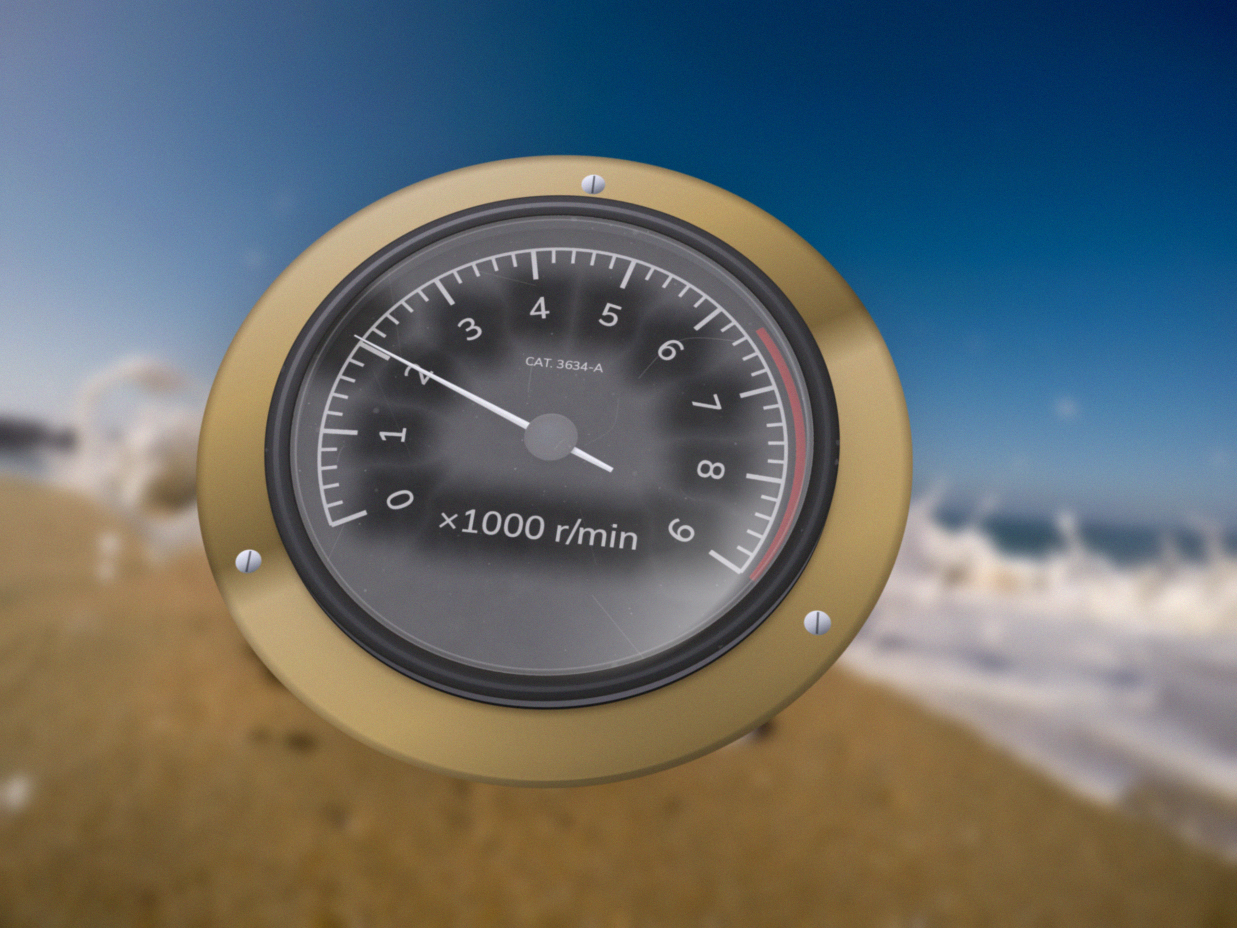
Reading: value=2000 unit=rpm
